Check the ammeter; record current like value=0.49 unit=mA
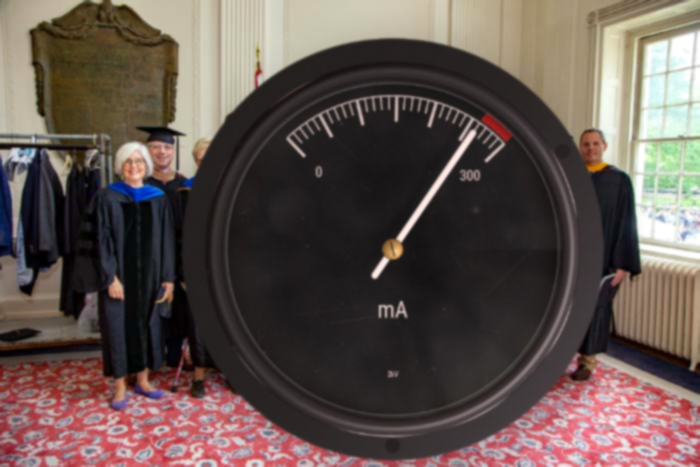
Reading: value=260 unit=mA
